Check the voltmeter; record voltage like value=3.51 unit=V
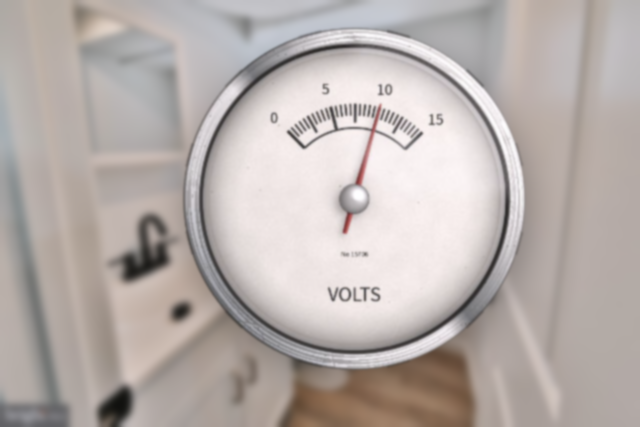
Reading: value=10 unit=V
